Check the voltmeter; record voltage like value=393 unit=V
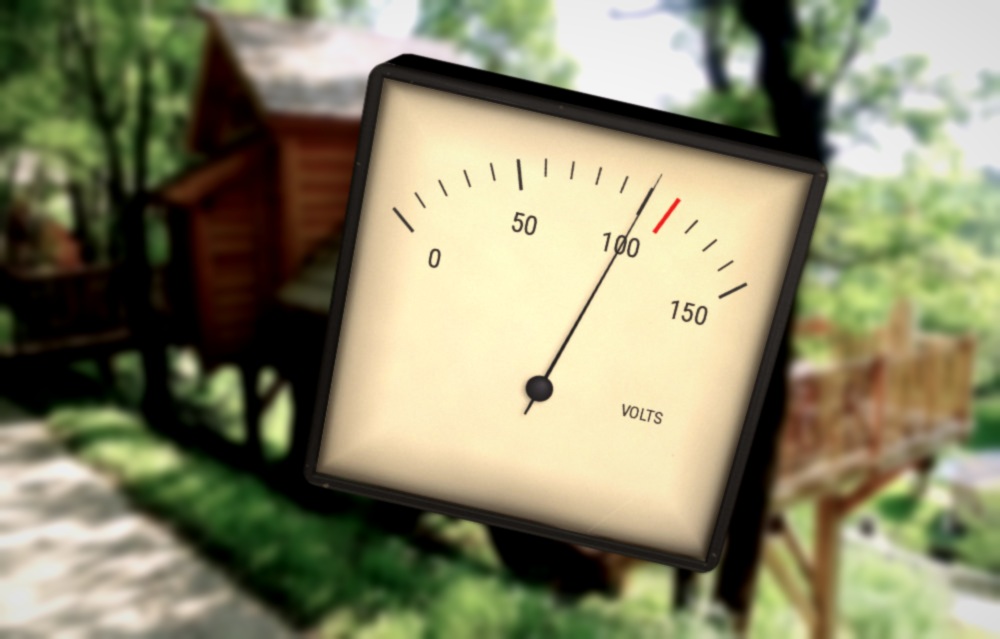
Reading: value=100 unit=V
